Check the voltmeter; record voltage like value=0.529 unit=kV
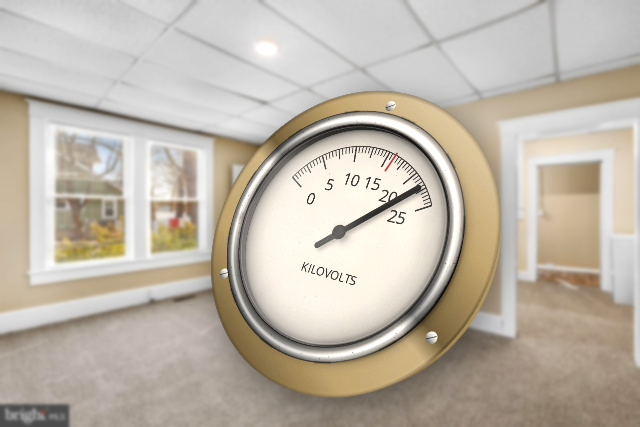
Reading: value=22.5 unit=kV
